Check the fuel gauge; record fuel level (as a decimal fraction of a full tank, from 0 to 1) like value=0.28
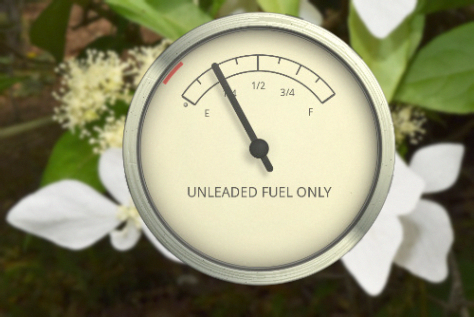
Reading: value=0.25
